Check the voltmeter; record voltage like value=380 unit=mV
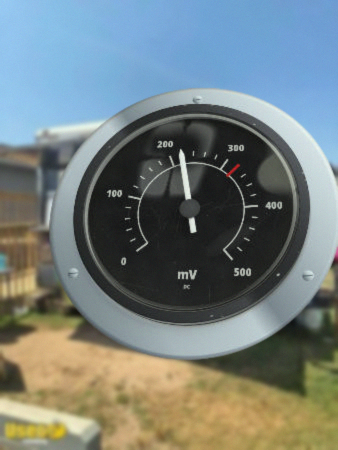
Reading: value=220 unit=mV
